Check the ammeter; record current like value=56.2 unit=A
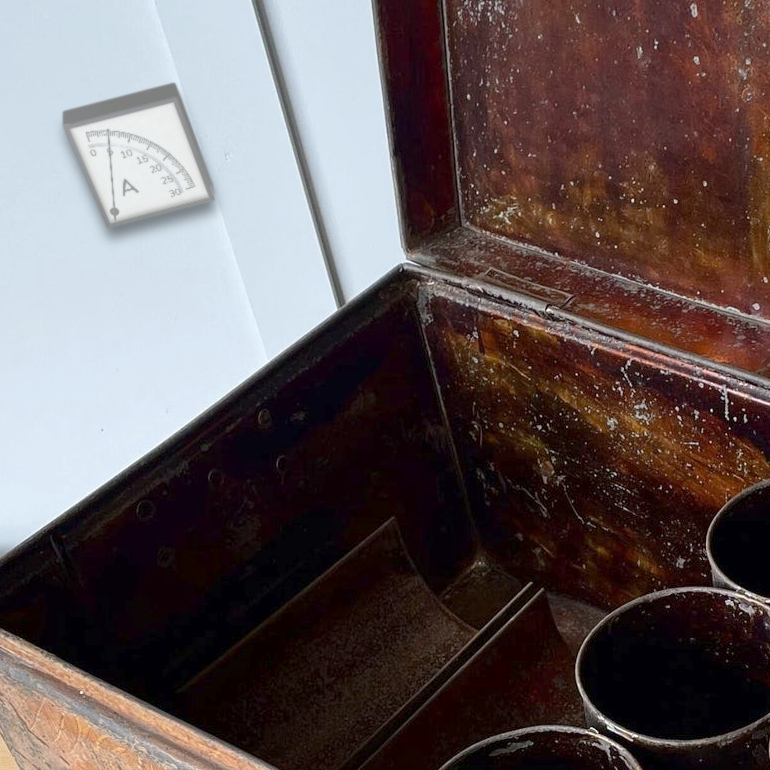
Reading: value=5 unit=A
